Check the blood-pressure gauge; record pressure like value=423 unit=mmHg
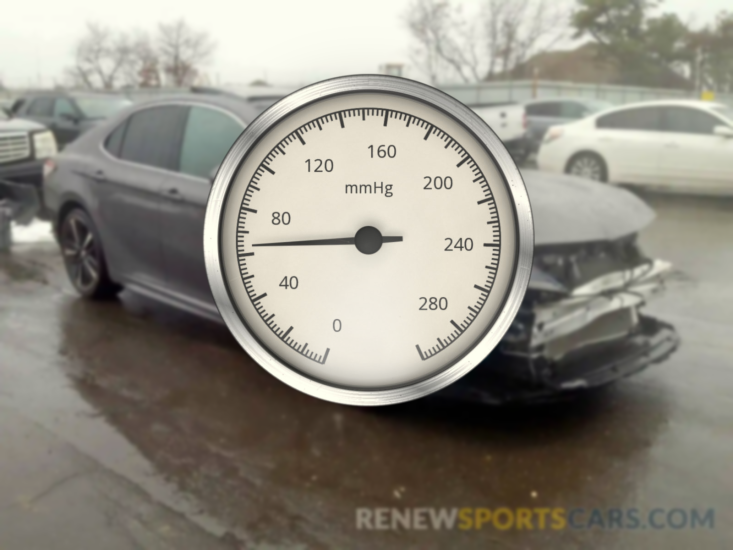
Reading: value=64 unit=mmHg
